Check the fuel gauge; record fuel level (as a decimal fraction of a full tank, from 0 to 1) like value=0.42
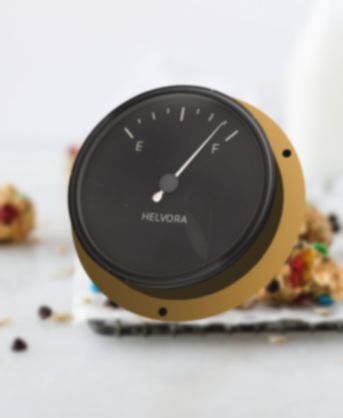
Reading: value=0.875
